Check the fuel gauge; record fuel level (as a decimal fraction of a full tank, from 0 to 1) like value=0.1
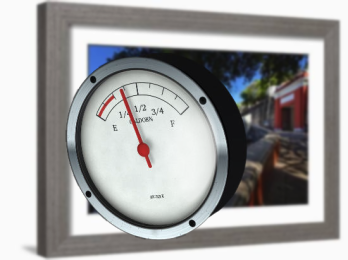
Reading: value=0.375
